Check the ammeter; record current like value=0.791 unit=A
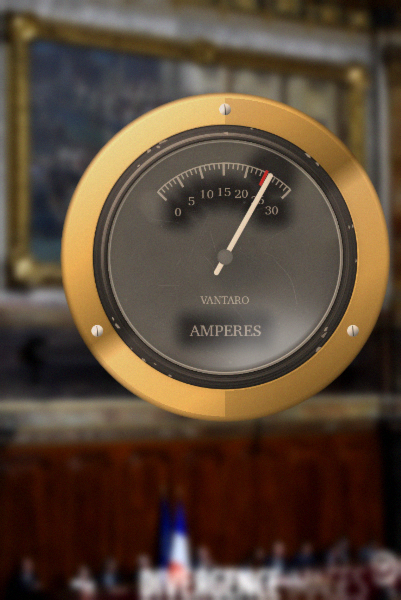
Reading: value=25 unit=A
